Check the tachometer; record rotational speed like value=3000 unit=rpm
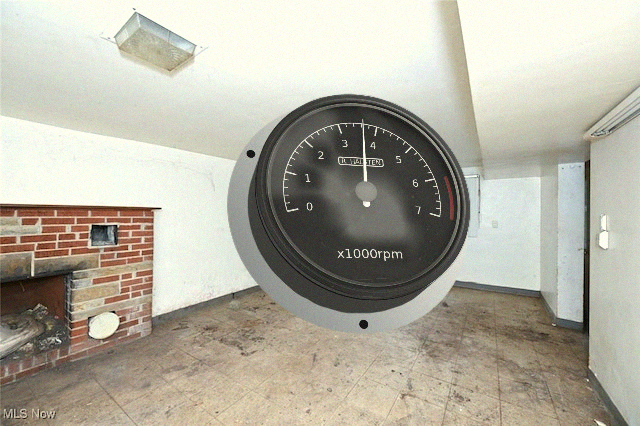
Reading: value=3600 unit=rpm
